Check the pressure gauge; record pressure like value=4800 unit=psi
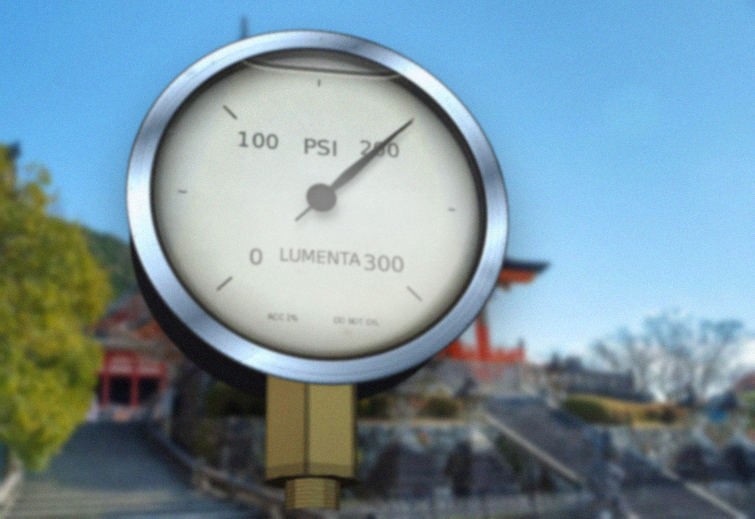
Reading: value=200 unit=psi
